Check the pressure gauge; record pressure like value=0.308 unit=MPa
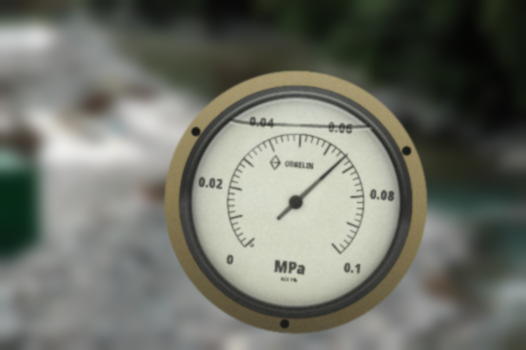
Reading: value=0.066 unit=MPa
